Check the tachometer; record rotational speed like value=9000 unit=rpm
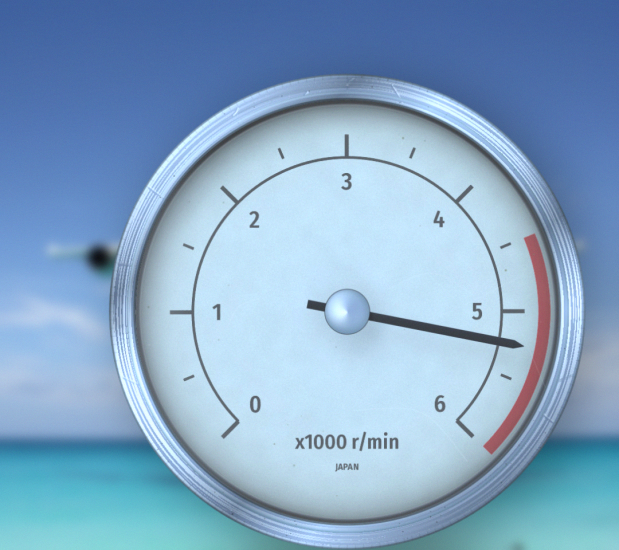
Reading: value=5250 unit=rpm
